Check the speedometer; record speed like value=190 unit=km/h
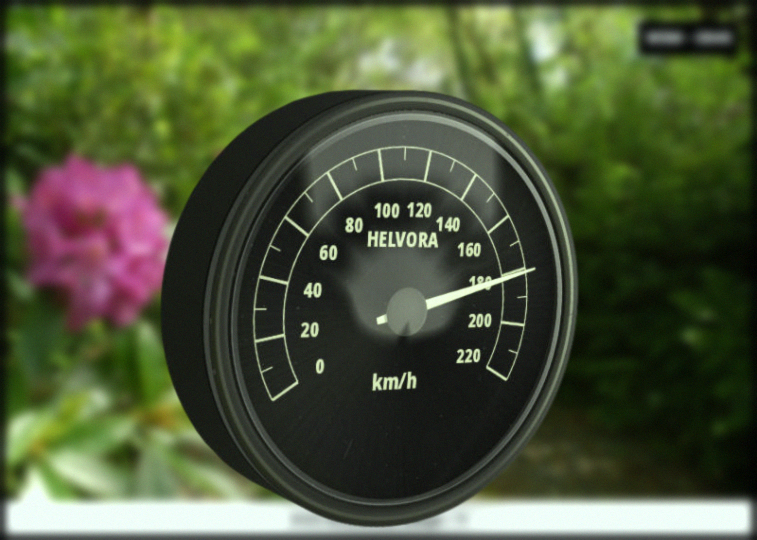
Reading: value=180 unit=km/h
